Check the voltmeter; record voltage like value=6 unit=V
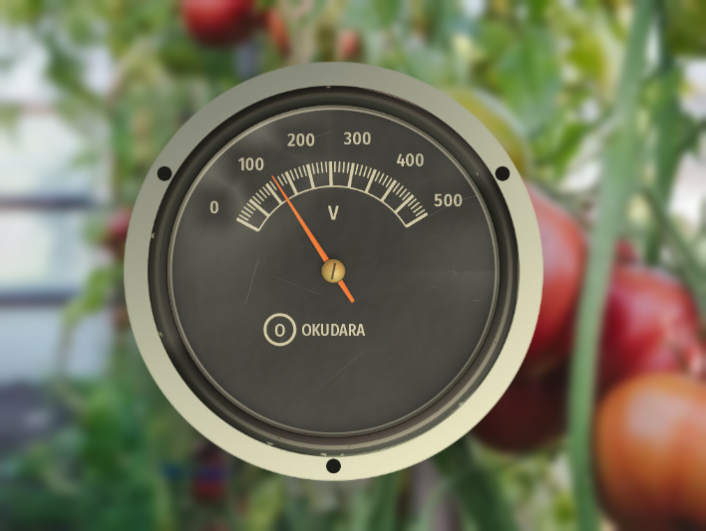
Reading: value=120 unit=V
